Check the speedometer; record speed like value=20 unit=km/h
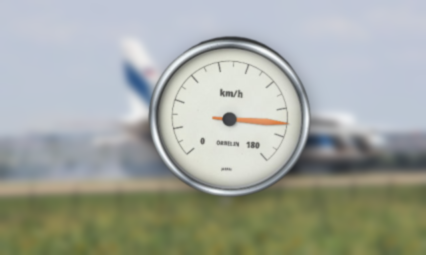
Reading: value=150 unit=km/h
